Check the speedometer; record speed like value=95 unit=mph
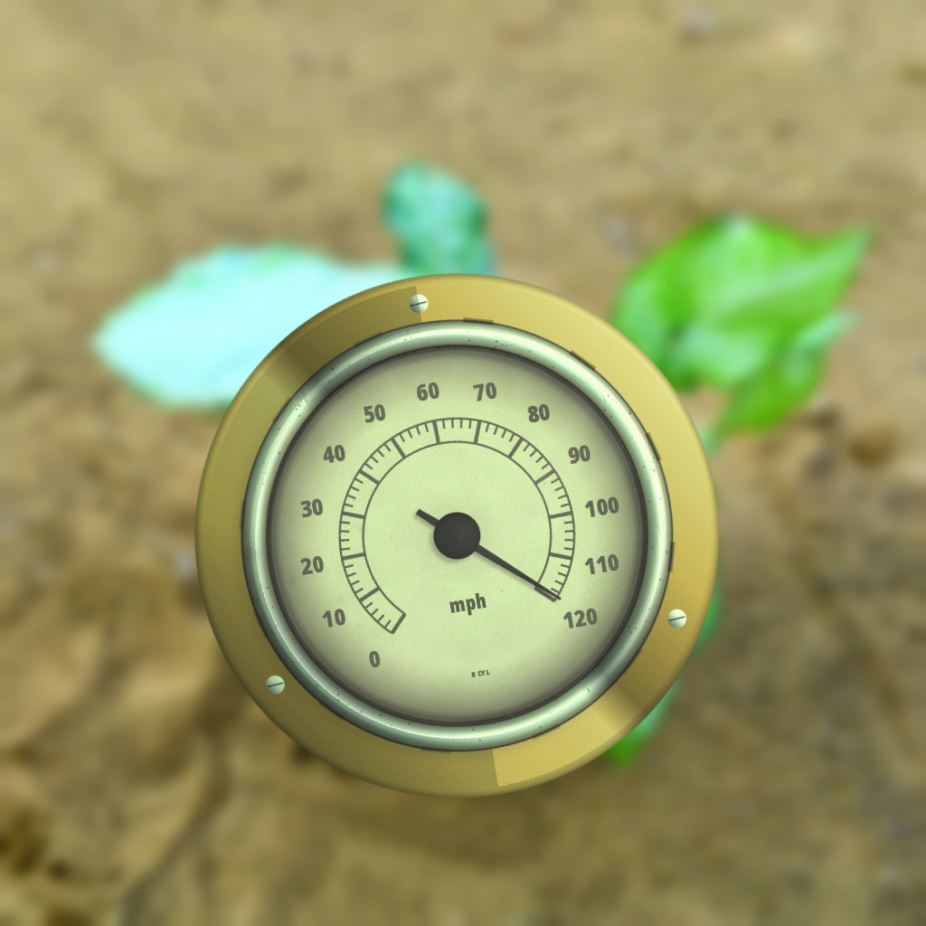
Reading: value=119 unit=mph
